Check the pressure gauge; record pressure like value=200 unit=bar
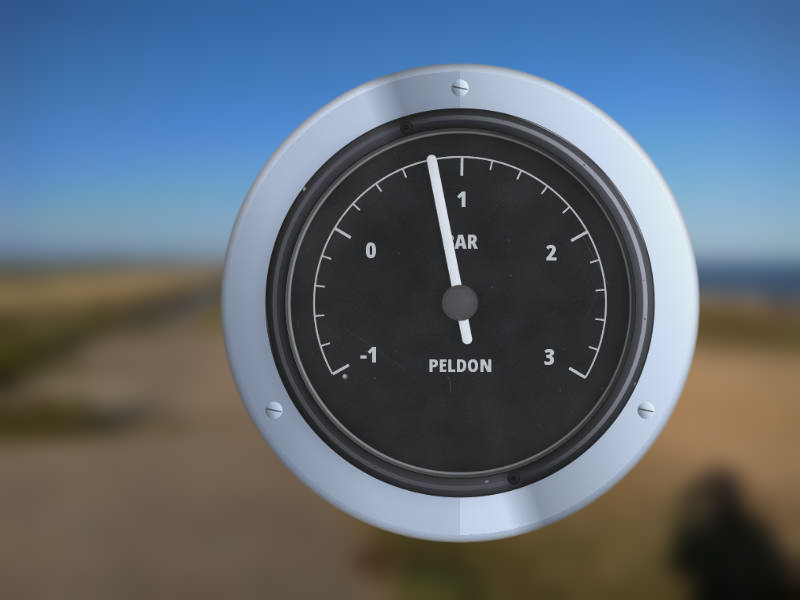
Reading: value=0.8 unit=bar
